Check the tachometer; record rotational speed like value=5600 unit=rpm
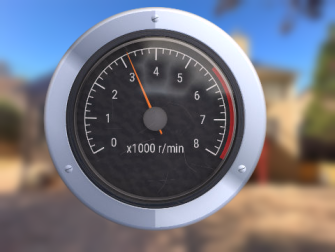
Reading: value=3200 unit=rpm
